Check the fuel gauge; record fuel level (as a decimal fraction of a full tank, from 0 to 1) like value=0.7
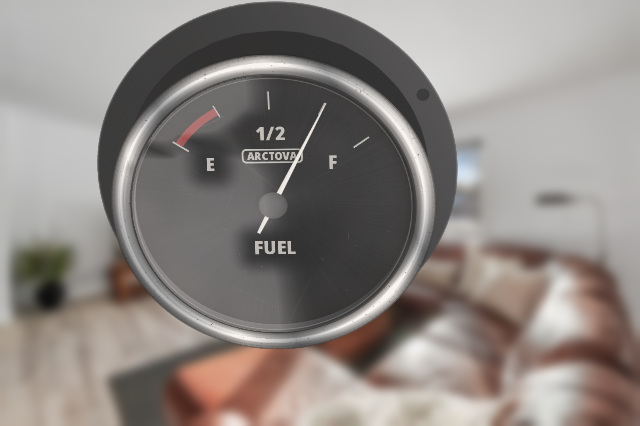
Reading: value=0.75
